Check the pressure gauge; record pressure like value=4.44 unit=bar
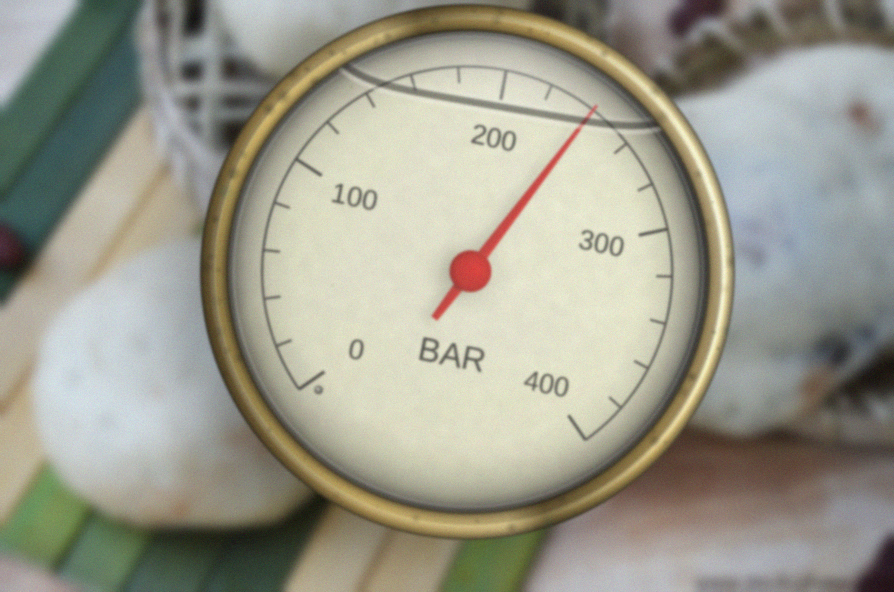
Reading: value=240 unit=bar
